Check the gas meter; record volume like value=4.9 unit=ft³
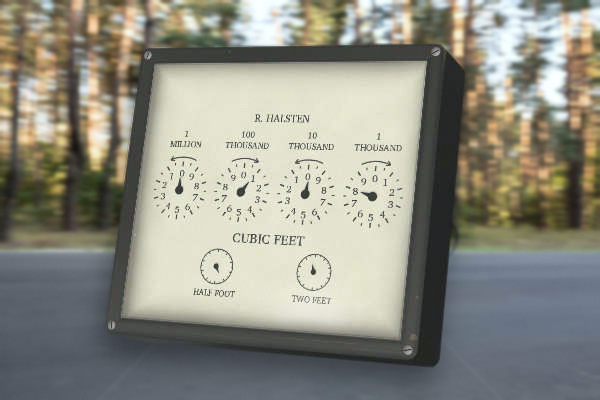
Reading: value=9800 unit=ft³
